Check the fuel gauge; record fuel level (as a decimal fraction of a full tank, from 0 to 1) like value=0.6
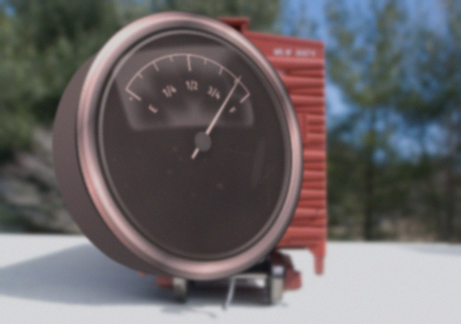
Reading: value=0.875
